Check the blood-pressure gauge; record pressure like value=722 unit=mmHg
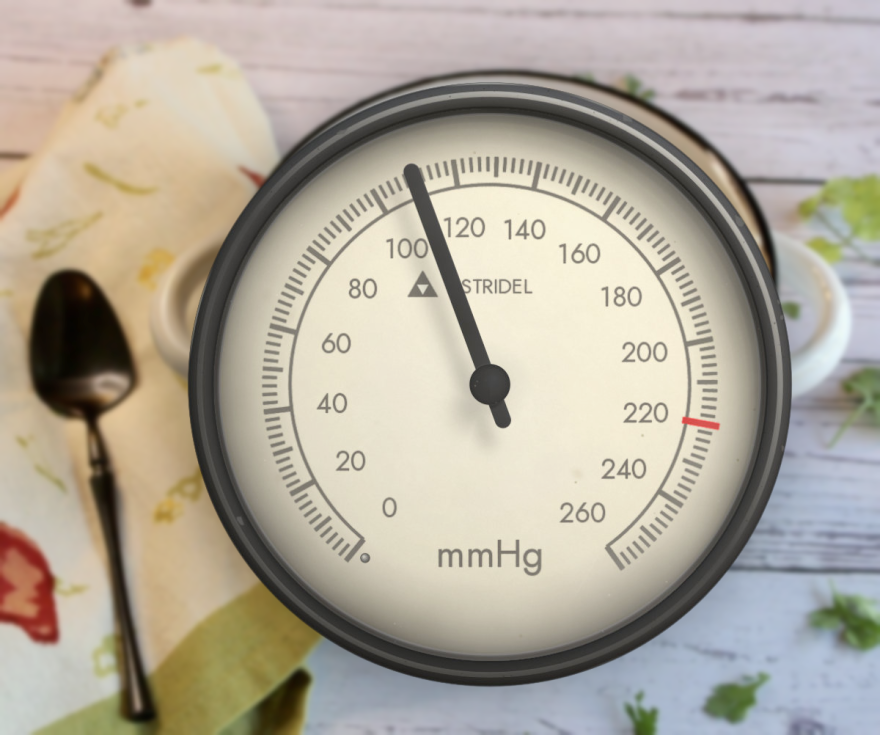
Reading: value=110 unit=mmHg
